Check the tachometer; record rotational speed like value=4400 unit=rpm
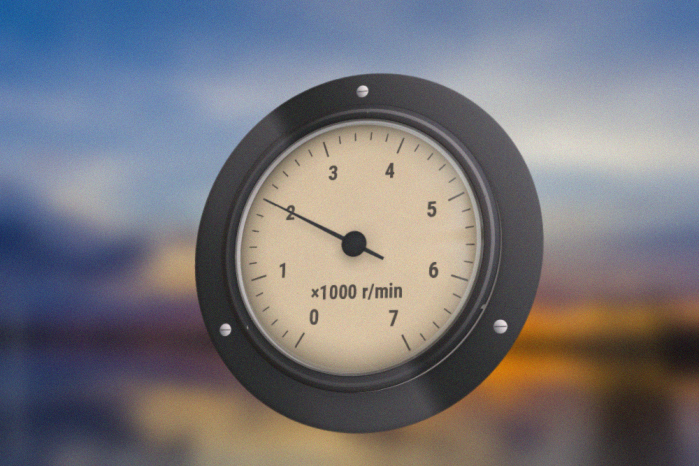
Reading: value=2000 unit=rpm
